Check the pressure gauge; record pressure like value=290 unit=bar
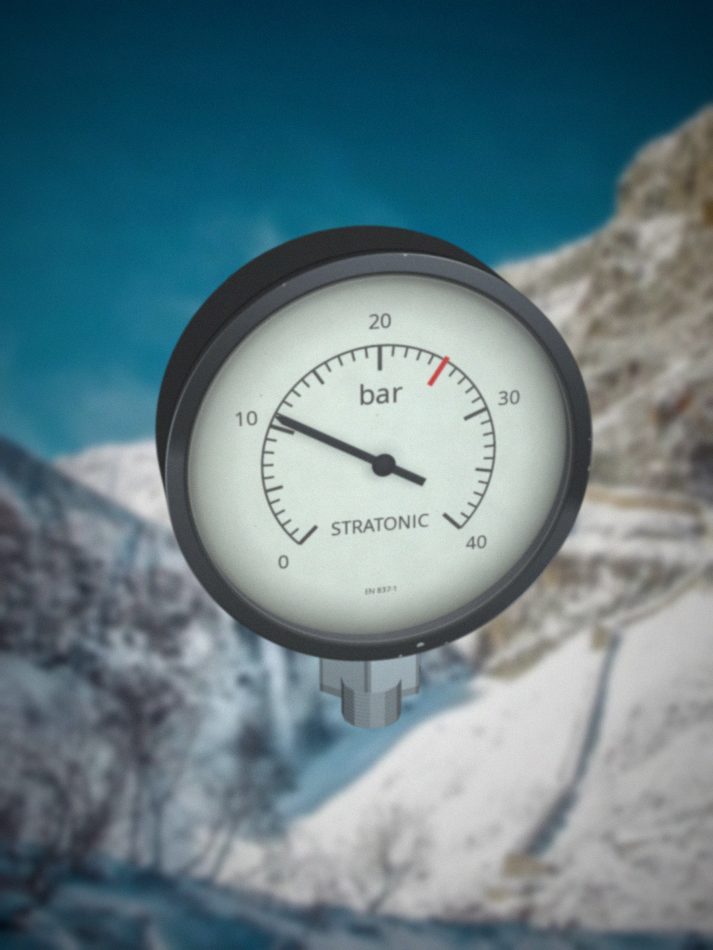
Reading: value=11 unit=bar
